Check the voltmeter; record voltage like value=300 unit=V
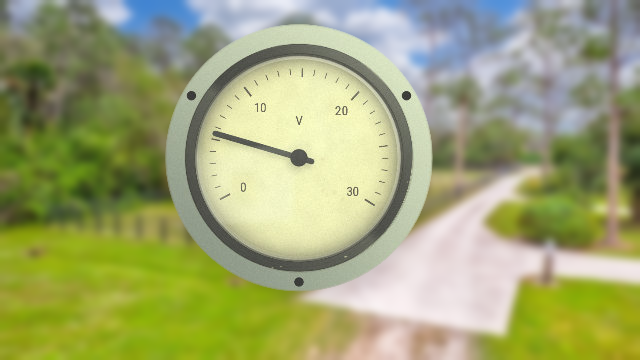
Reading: value=5.5 unit=V
